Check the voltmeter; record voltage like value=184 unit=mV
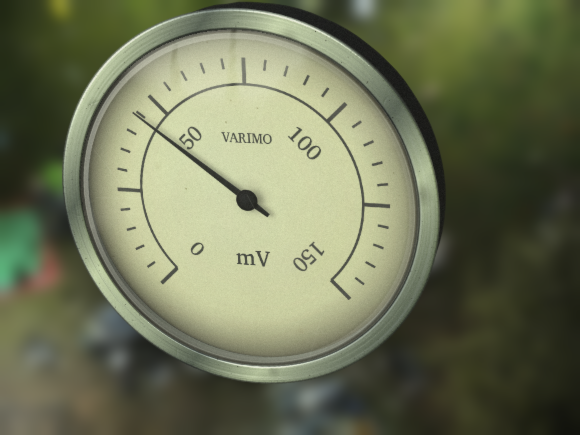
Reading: value=45 unit=mV
